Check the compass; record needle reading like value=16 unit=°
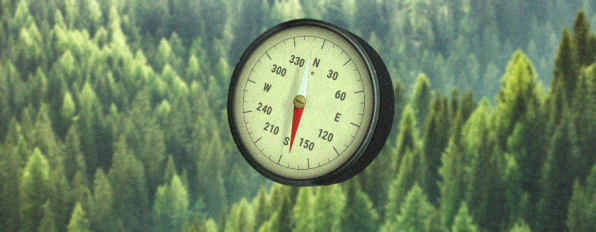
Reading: value=170 unit=°
